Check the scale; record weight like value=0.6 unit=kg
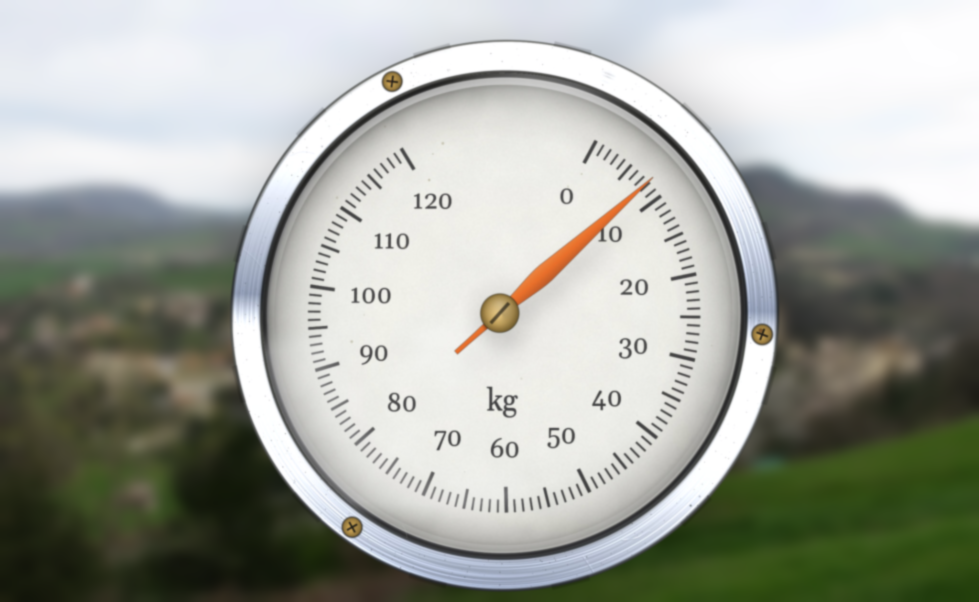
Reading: value=8 unit=kg
